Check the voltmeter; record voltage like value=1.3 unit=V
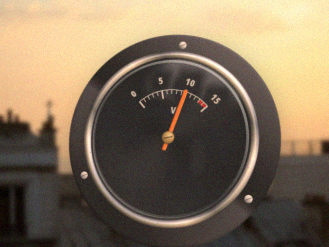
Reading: value=10 unit=V
